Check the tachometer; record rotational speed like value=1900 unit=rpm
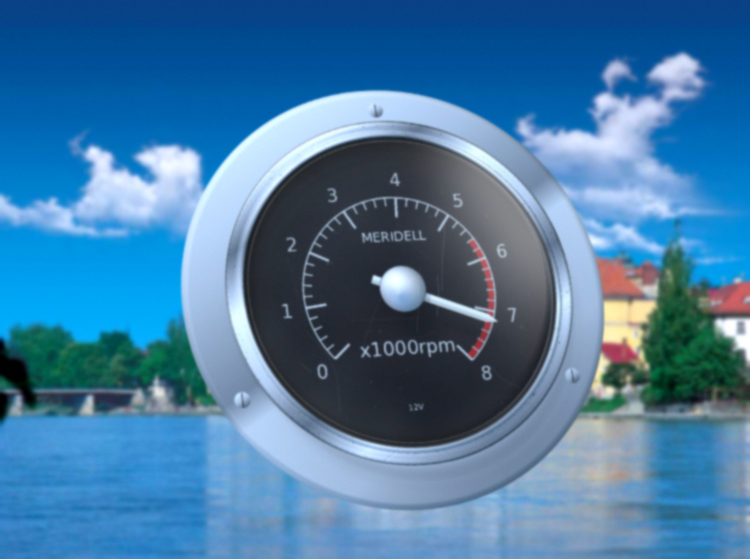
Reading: value=7200 unit=rpm
